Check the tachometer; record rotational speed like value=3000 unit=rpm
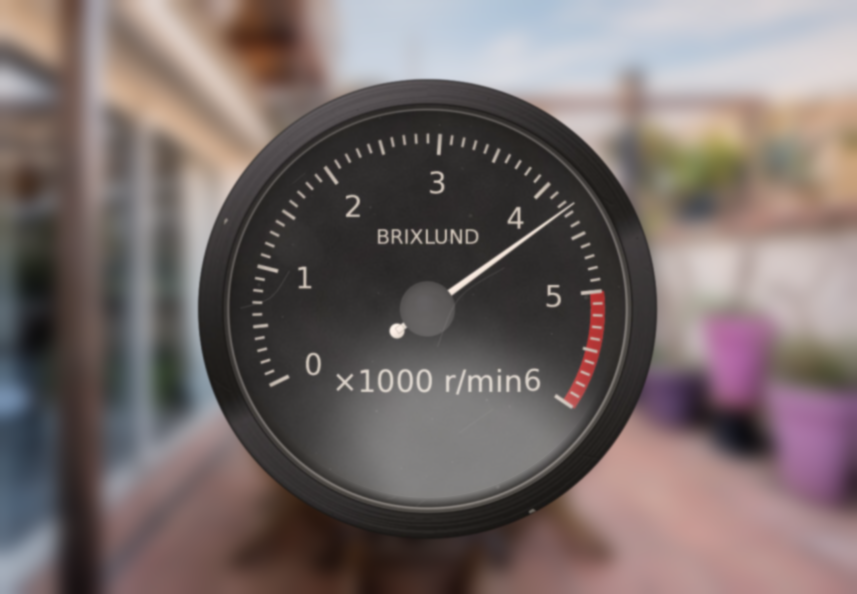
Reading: value=4250 unit=rpm
